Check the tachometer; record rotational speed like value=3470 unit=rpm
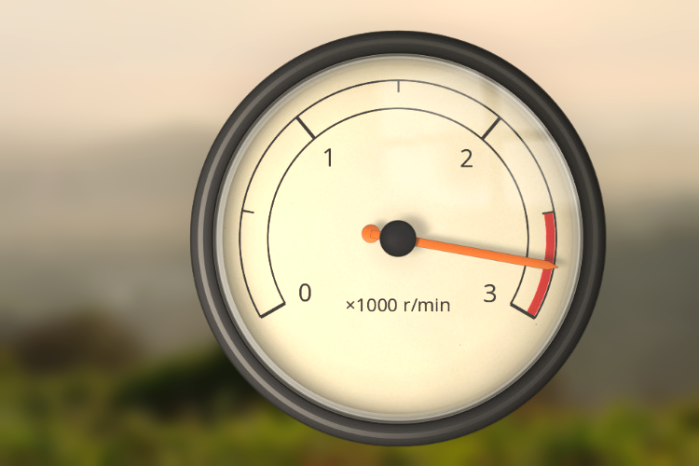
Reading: value=2750 unit=rpm
